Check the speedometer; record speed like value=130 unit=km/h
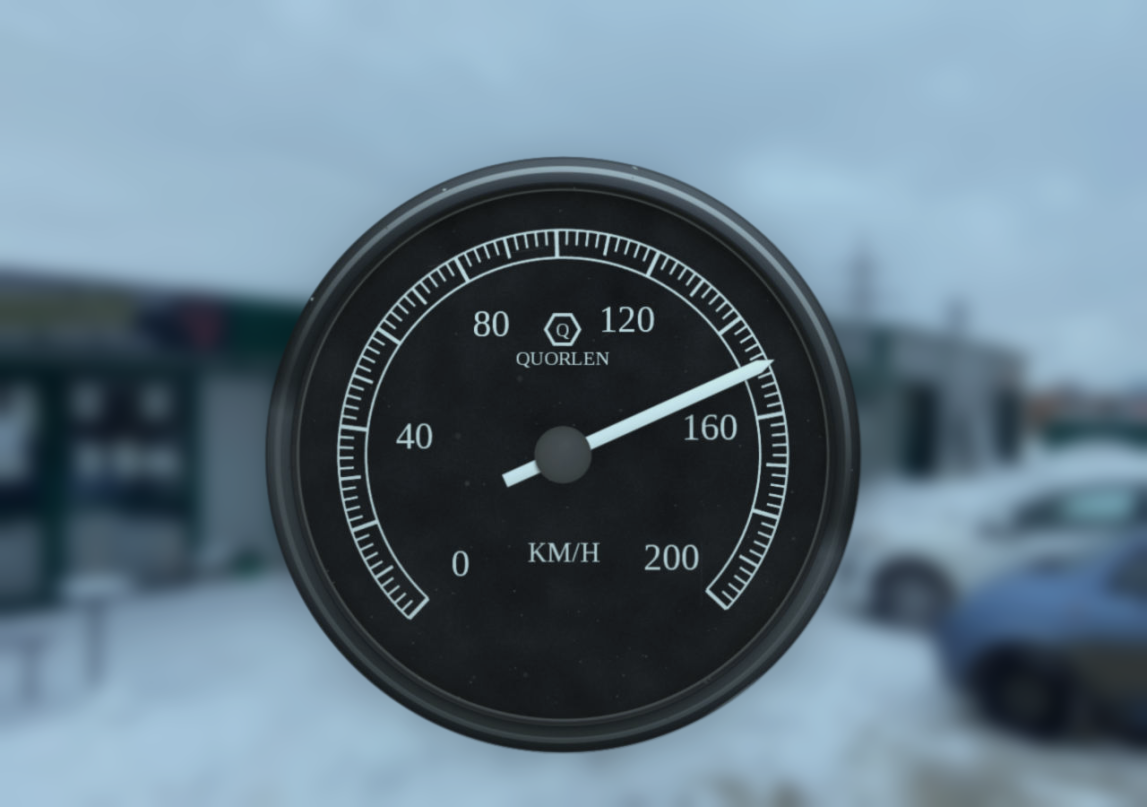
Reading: value=150 unit=km/h
